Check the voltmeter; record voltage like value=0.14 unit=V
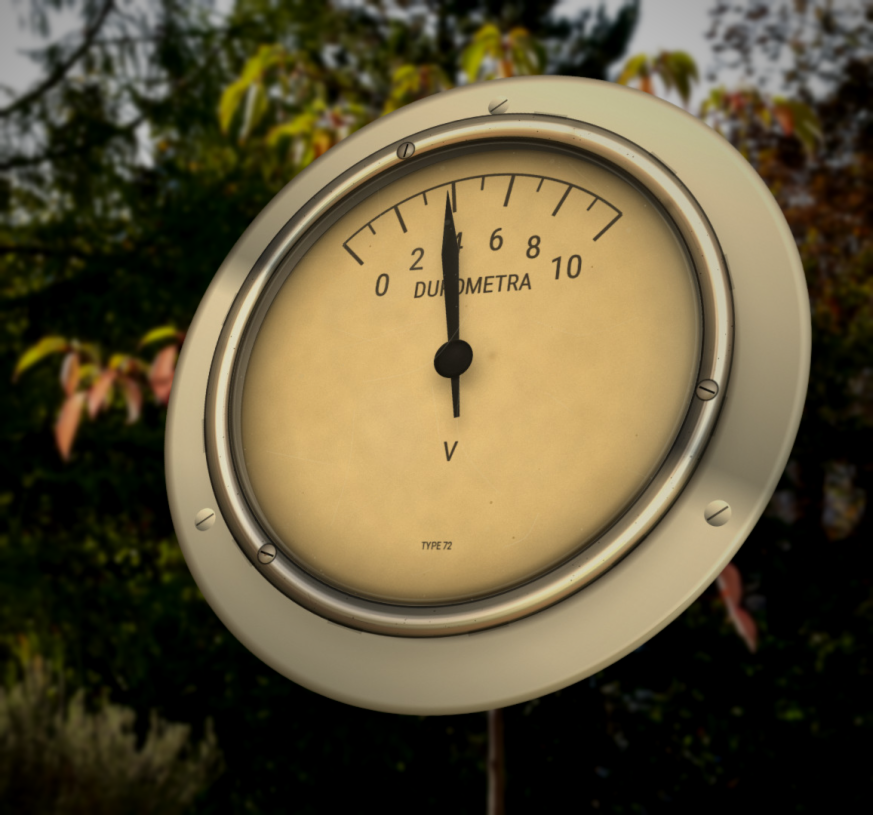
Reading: value=4 unit=V
